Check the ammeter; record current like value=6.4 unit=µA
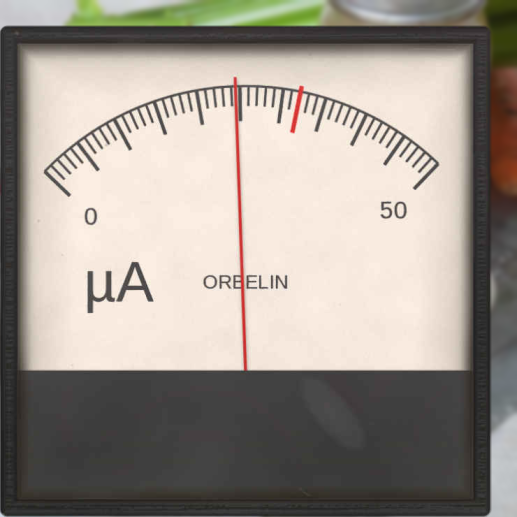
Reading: value=24.5 unit=µA
